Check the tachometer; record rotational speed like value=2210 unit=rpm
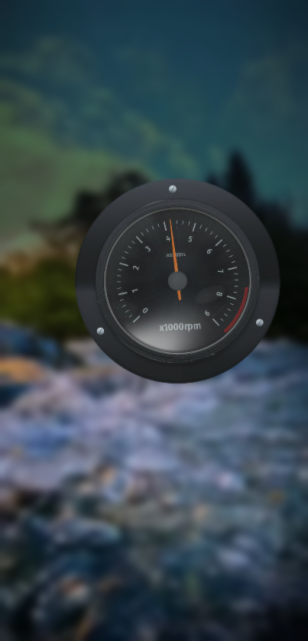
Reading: value=4200 unit=rpm
